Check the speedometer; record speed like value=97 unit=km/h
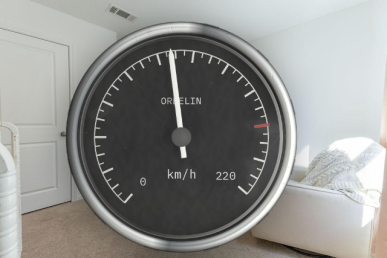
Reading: value=107.5 unit=km/h
